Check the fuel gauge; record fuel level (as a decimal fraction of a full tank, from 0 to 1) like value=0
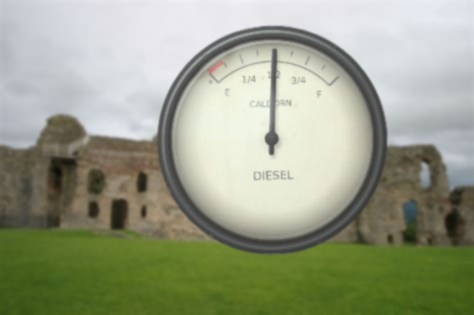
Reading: value=0.5
